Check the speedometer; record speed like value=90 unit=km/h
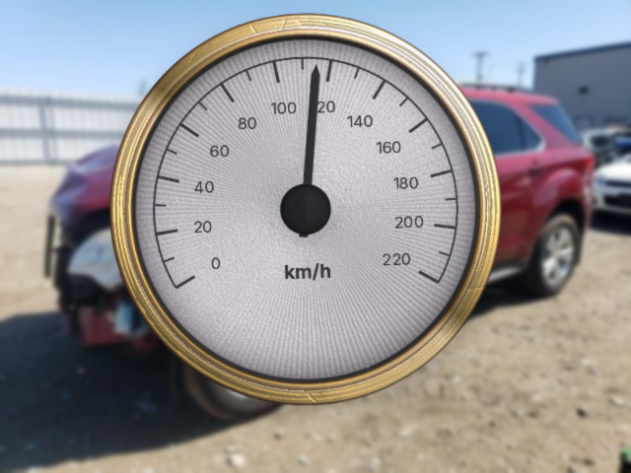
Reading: value=115 unit=km/h
